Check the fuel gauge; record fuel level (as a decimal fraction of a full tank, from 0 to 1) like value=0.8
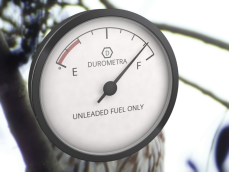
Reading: value=0.875
